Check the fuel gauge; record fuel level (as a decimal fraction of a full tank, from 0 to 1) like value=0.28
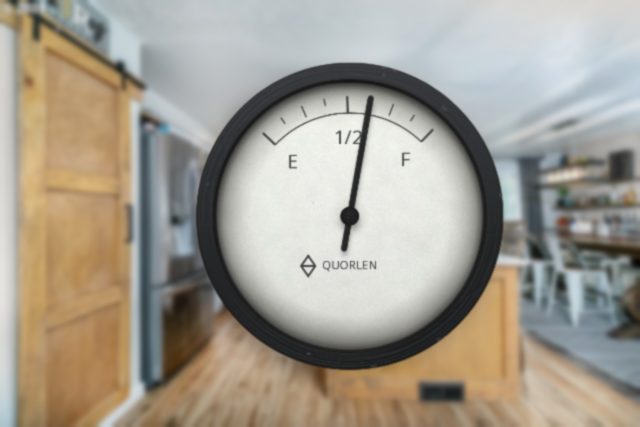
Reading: value=0.625
